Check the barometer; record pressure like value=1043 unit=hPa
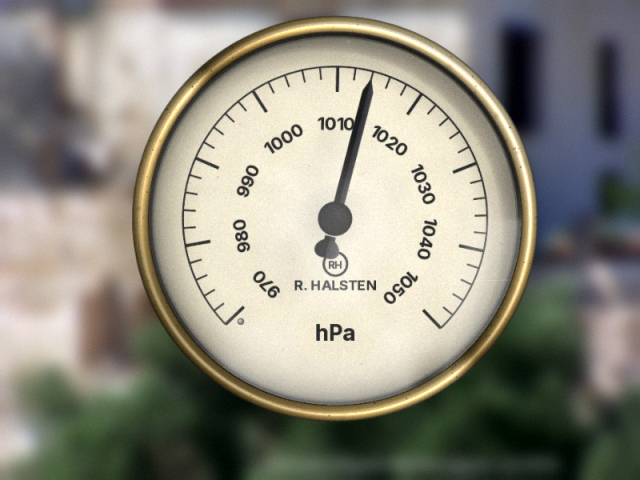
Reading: value=1014 unit=hPa
